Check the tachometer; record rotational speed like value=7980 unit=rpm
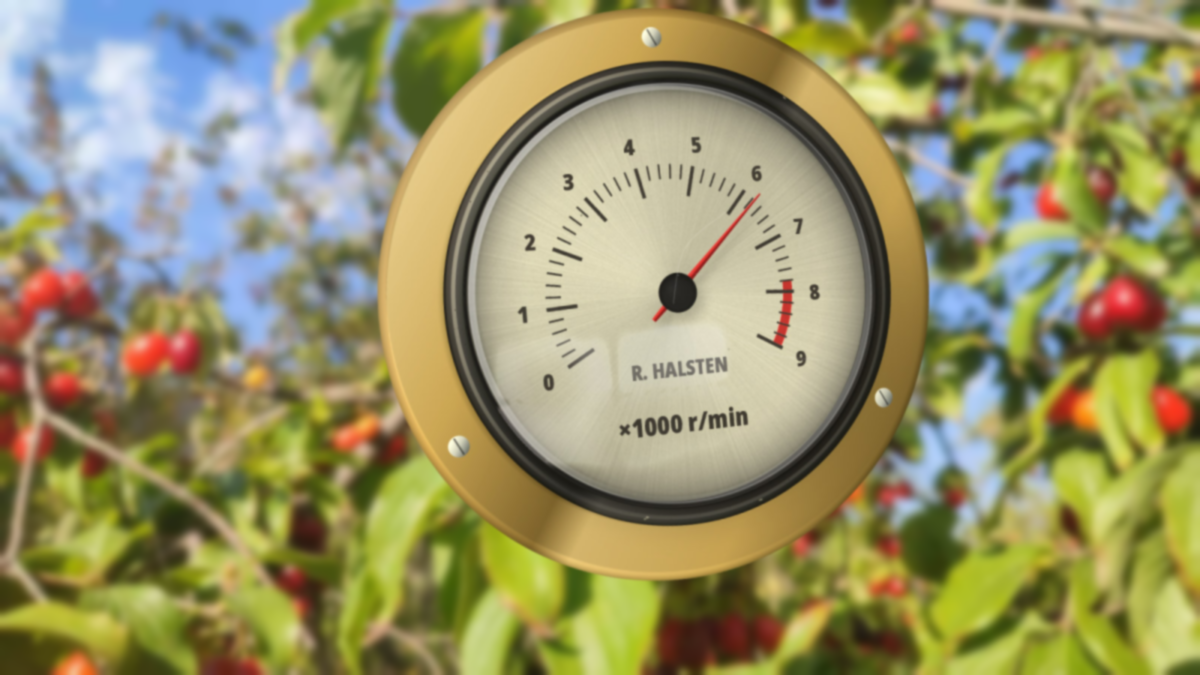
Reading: value=6200 unit=rpm
